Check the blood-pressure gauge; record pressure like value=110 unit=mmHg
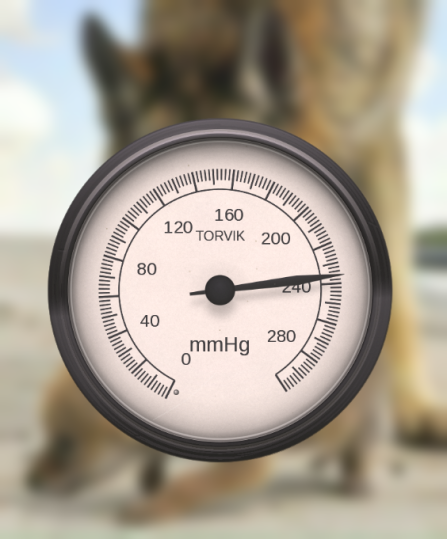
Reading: value=236 unit=mmHg
